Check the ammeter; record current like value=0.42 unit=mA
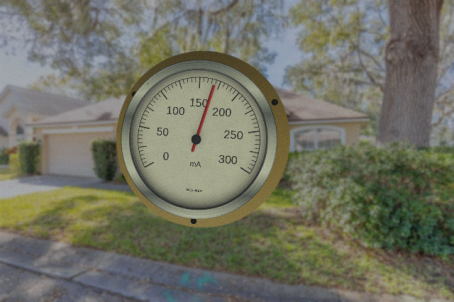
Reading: value=170 unit=mA
